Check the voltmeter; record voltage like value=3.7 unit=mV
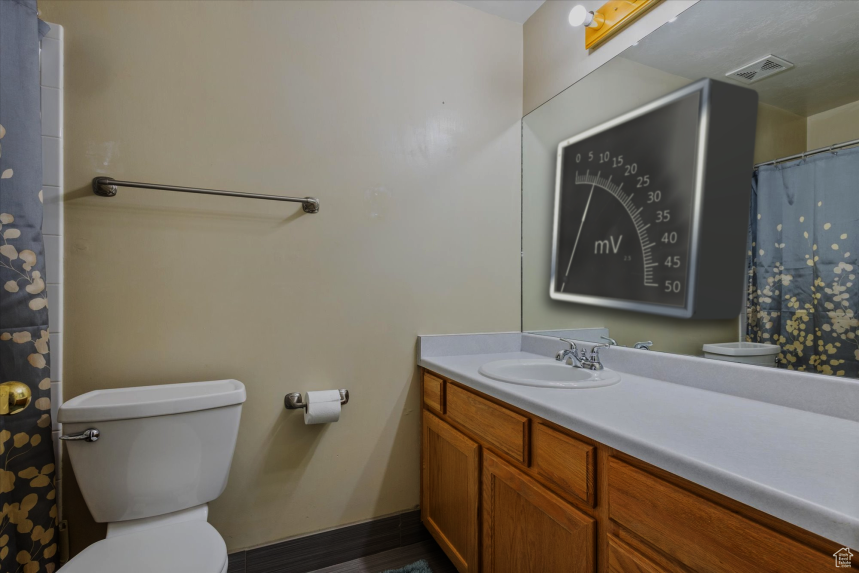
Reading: value=10 unit=mV
